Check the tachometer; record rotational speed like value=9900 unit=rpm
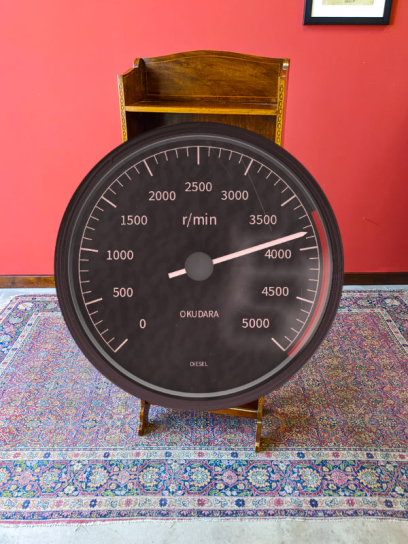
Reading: value=3850 unit=rpm
